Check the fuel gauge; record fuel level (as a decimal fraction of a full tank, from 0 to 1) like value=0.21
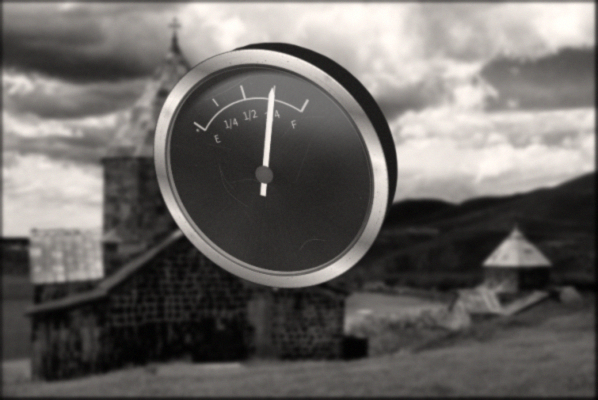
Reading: value=0.75
